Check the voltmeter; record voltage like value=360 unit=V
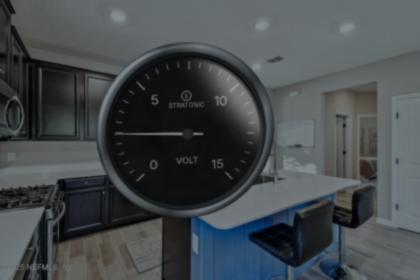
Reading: value=2.5 unit=V
